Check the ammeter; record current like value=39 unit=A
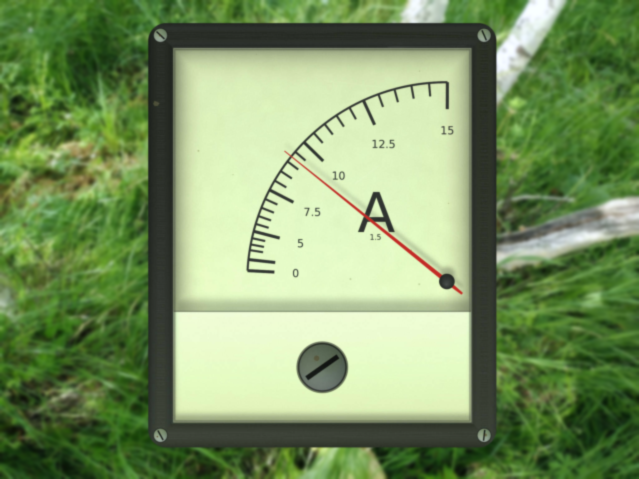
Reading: value=9.25 unit=A
